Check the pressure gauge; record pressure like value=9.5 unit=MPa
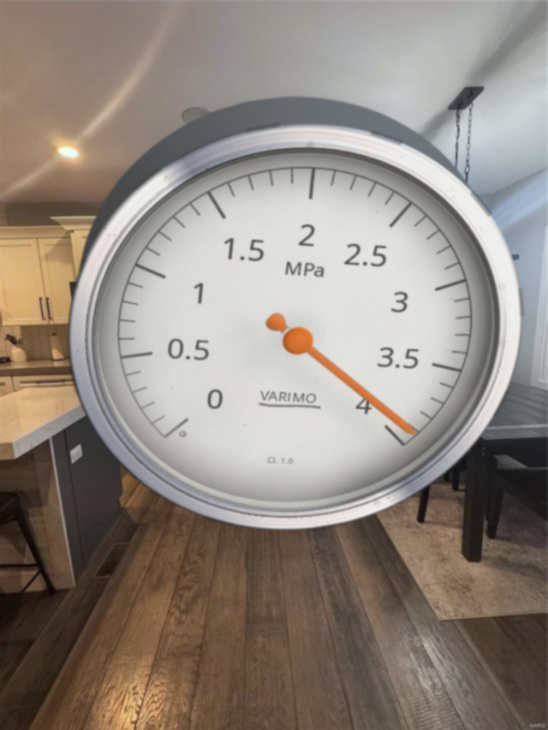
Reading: value=3.9 unit=MPa
